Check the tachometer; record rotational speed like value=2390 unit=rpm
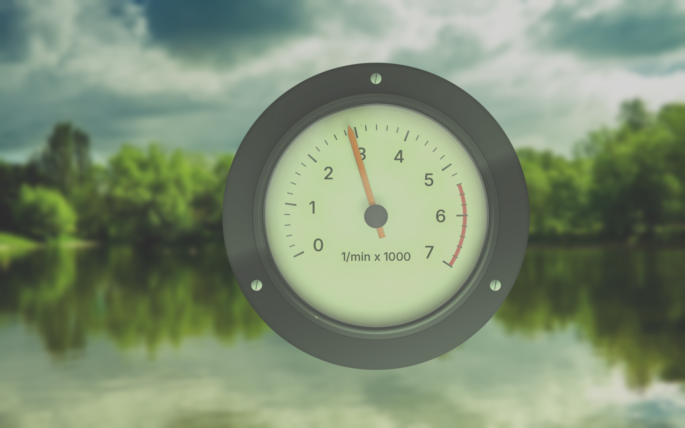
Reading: value=2900 unit=rpm
